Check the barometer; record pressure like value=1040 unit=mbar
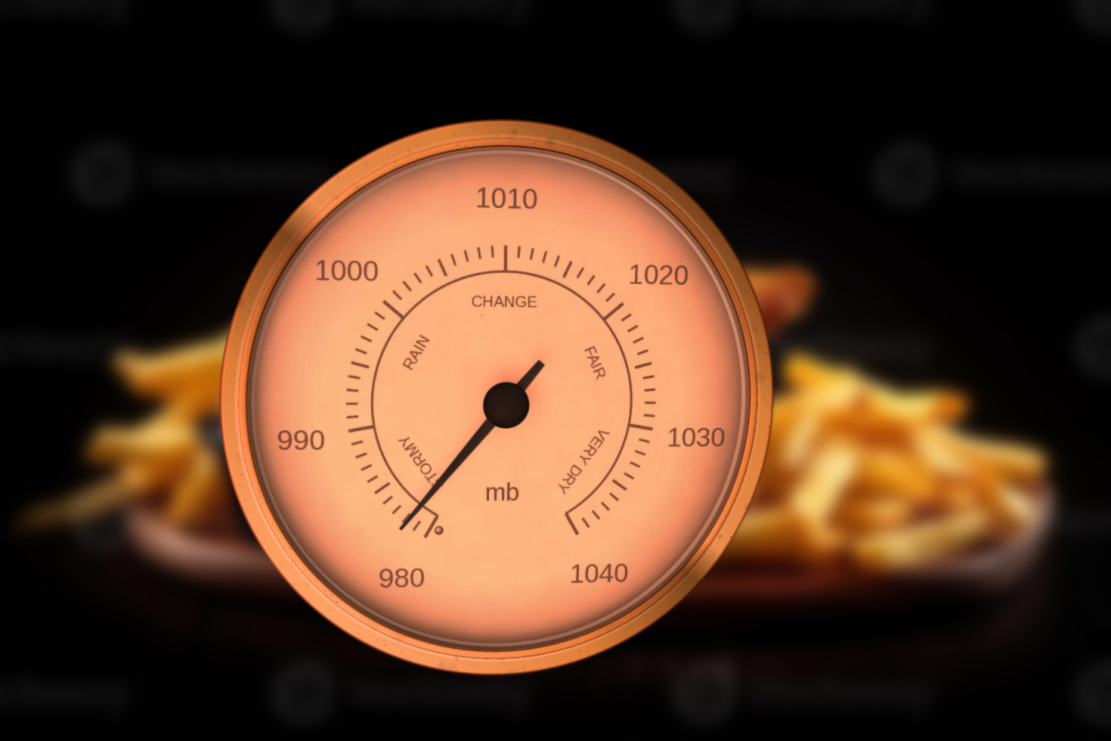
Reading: value=982 unit=mbar
